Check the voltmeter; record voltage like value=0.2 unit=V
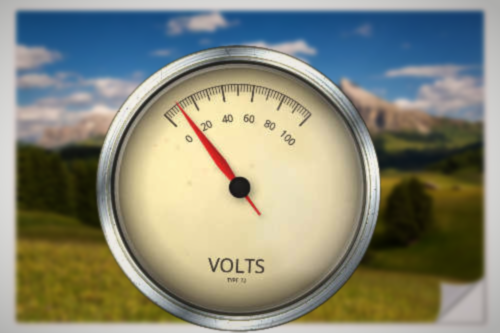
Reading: value=10 unit=V
